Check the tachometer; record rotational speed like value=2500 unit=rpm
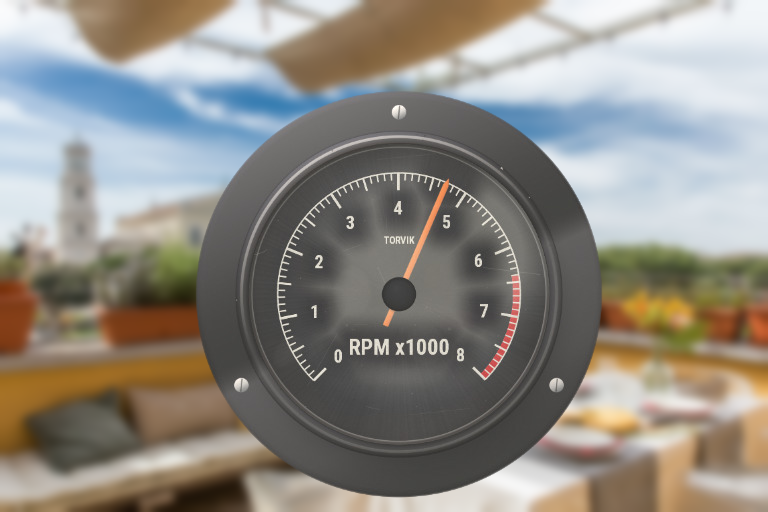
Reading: value=4700 unit=rpm
